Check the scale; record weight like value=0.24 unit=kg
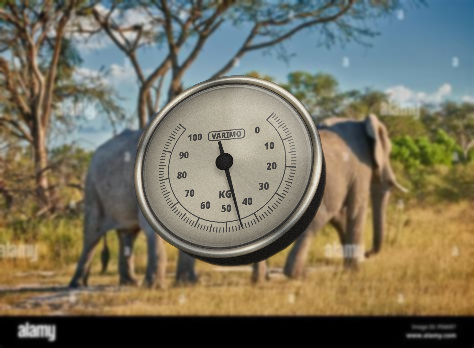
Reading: value=45 unit=kg
